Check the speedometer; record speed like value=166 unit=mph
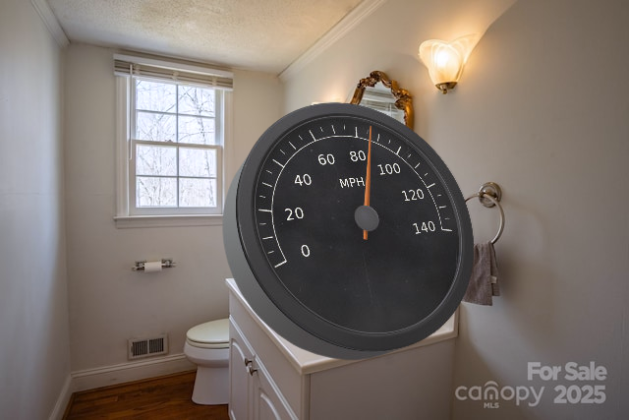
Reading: value=85 unit=mph
